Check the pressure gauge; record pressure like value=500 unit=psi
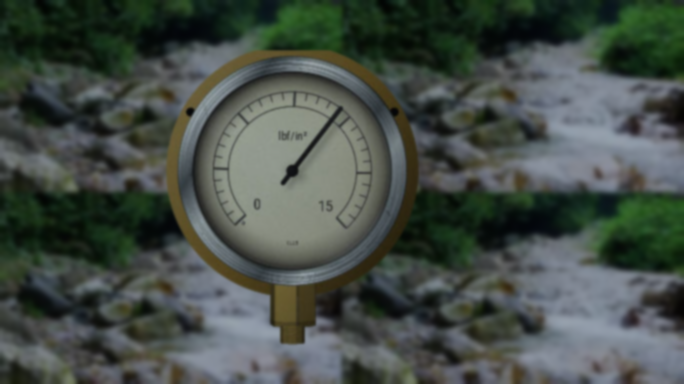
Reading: value=9.5 unit=psi
